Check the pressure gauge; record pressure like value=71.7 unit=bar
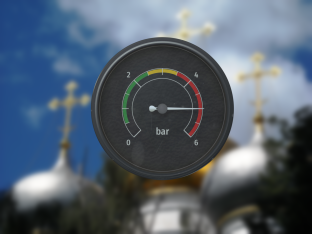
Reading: value=5 unit=bar
